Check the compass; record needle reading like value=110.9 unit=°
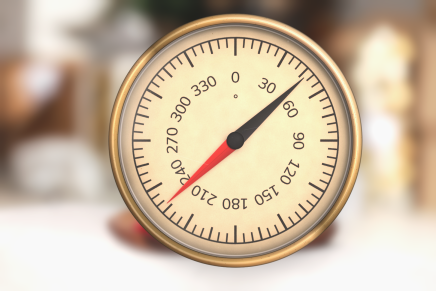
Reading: value=227.5 unit=°
